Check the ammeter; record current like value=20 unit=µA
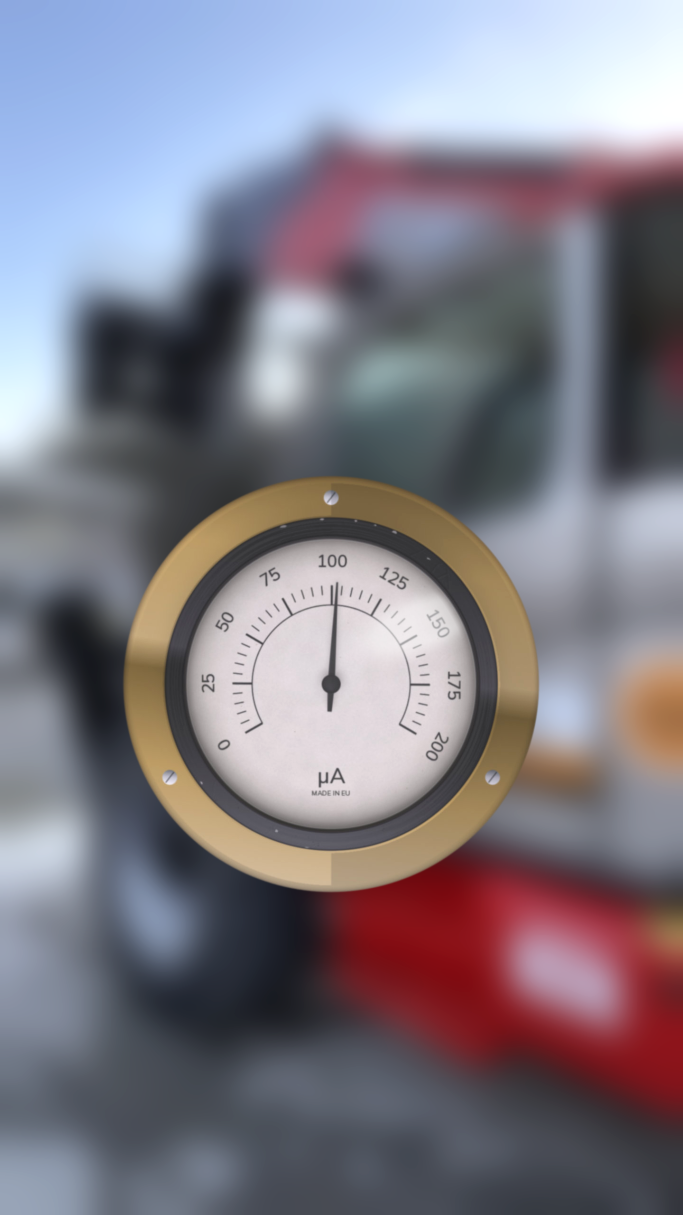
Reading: value=102.5 unit=µA
